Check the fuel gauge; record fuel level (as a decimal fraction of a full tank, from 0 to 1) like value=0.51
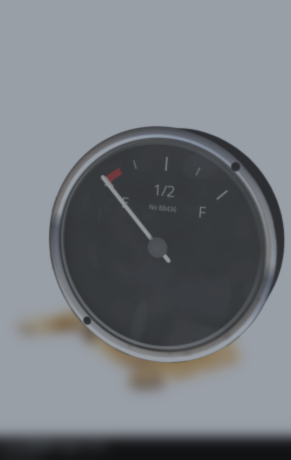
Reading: value=0
